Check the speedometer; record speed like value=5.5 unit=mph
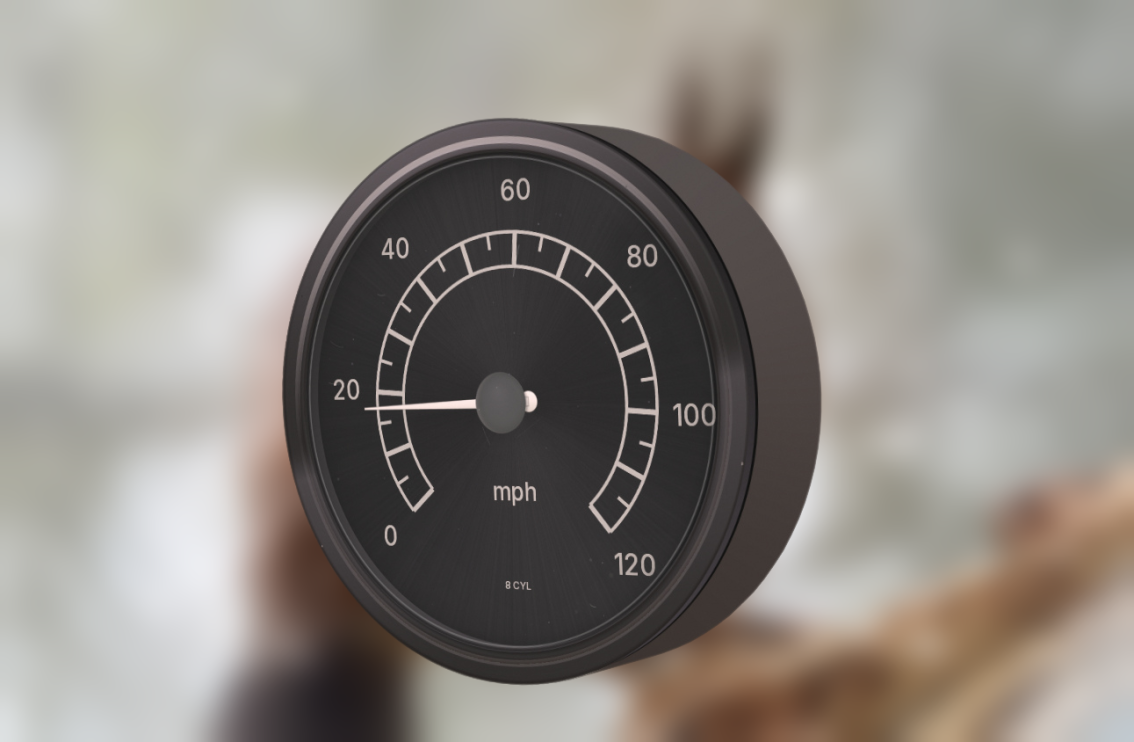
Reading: value=17.5 unit=mph
